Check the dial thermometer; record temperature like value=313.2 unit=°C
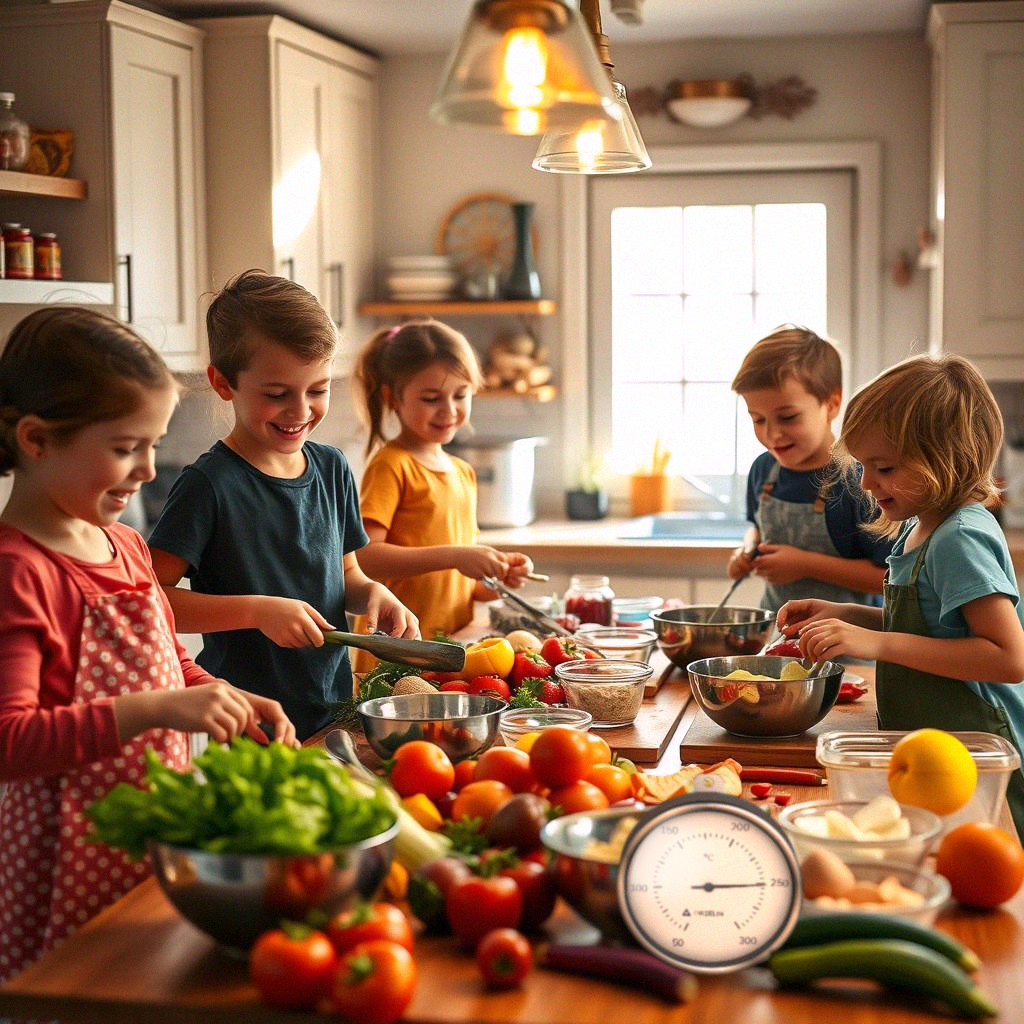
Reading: value=250 unit=°C
